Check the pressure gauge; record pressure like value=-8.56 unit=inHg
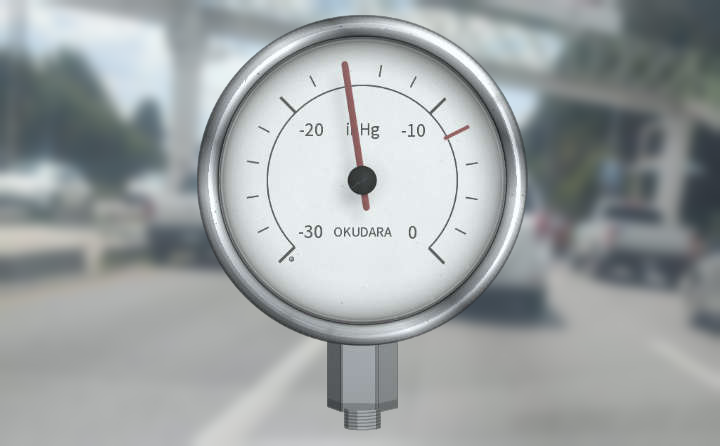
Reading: value=-16 unit=inHg
